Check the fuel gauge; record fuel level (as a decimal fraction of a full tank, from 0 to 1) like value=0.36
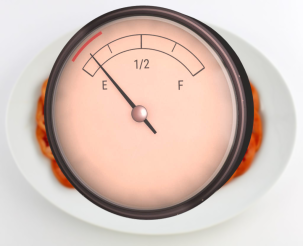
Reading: value=0.125
